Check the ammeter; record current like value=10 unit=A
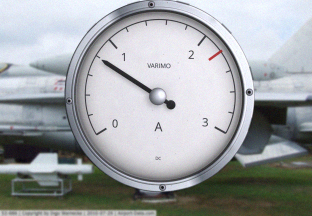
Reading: value=0.8 unit=A
